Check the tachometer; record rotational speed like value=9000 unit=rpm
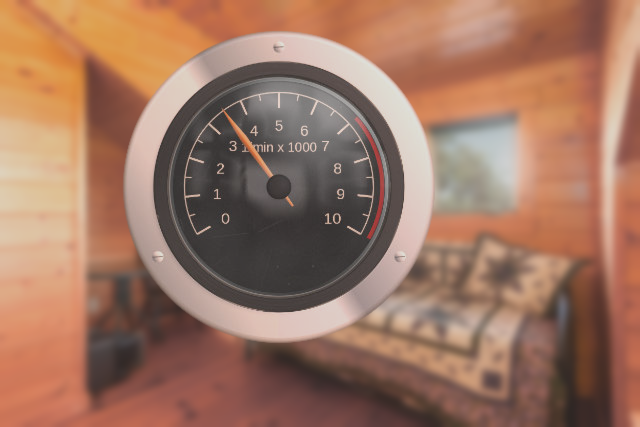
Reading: value=3500 unit=rpm
